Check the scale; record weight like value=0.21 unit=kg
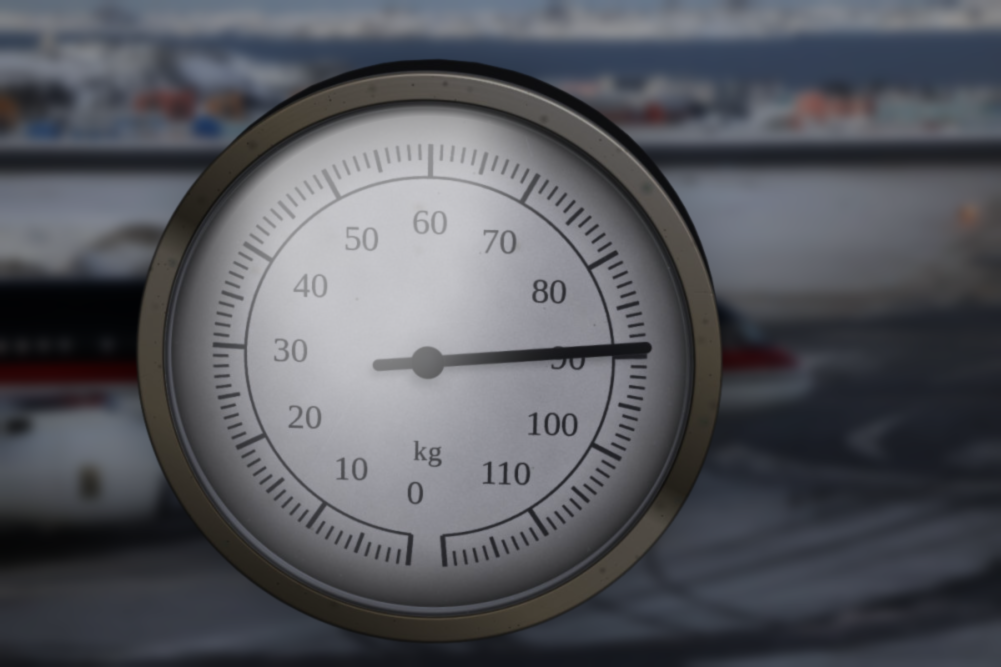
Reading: value=89 unit=kg
